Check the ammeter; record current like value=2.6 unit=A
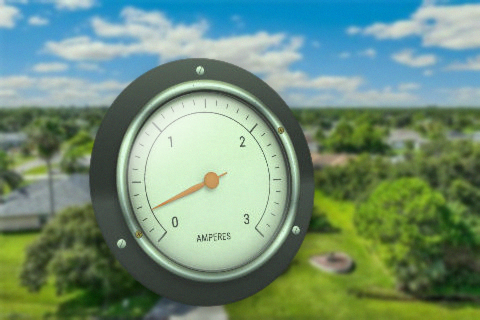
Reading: value=0.25 unit=A
